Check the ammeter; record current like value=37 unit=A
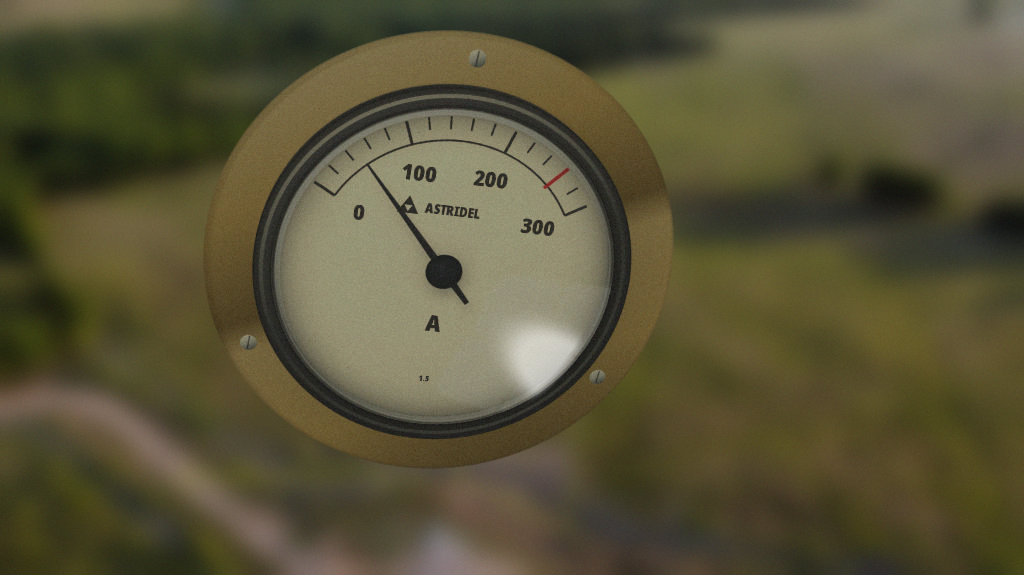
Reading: value=50 unit=A
